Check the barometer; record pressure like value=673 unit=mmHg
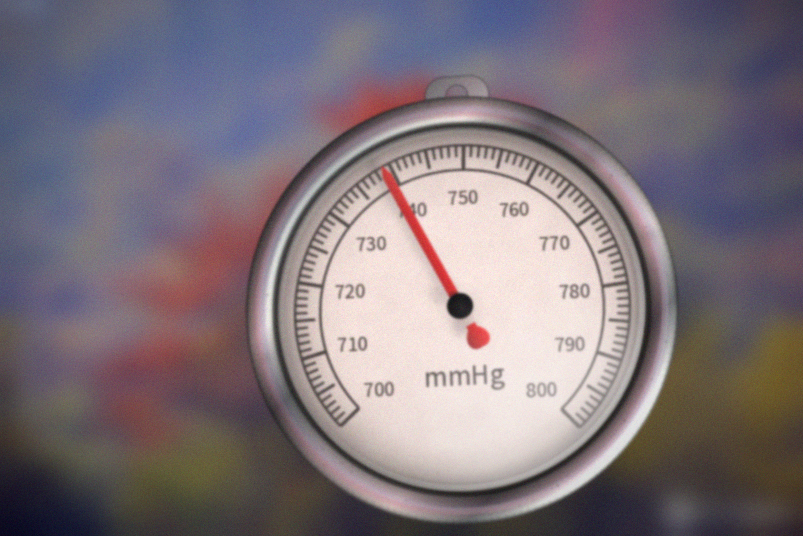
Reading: value=739 unit=mmHg
